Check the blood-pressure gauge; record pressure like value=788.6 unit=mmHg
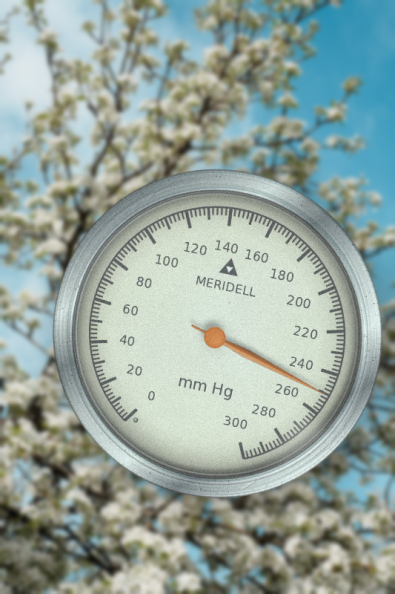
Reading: value=250 unit=mmHg
